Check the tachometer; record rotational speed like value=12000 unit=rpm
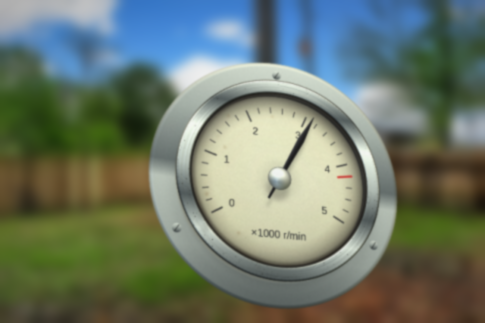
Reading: value=3100 unit=rpm
